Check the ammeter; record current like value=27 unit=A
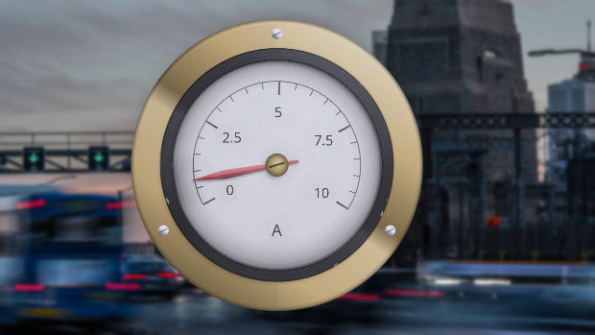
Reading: value=0.75 unit=A
